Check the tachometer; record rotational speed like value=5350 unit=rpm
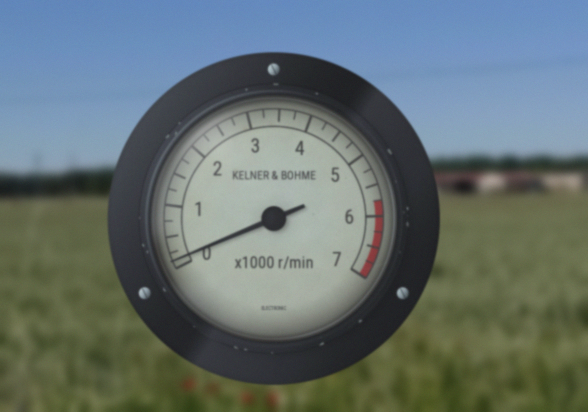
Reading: value=125 unit=rpm
